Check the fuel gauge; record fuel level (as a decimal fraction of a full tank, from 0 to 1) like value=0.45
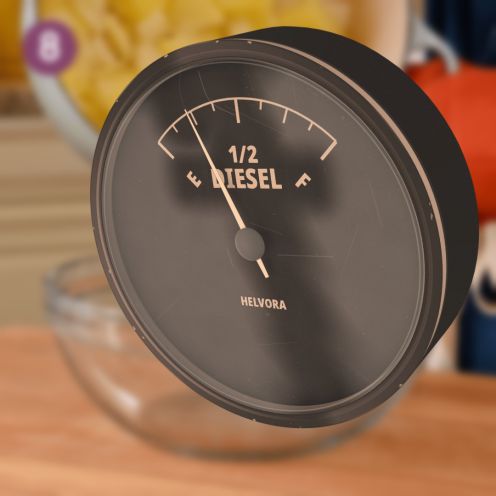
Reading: value=0.25
